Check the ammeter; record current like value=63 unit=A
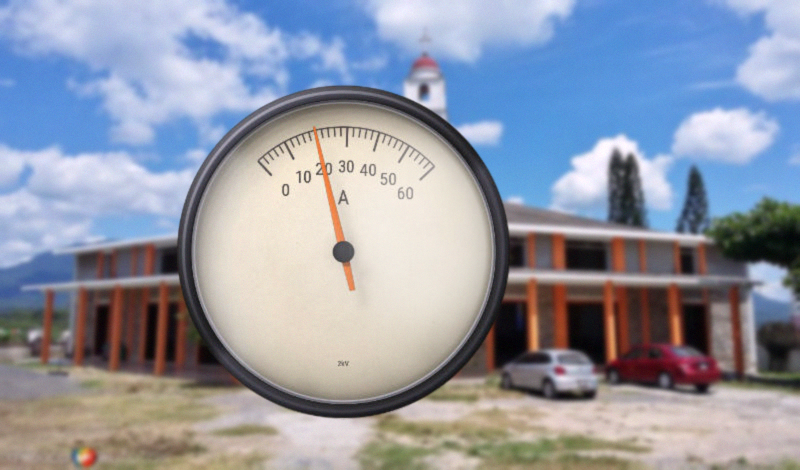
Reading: value=20 unit=A
